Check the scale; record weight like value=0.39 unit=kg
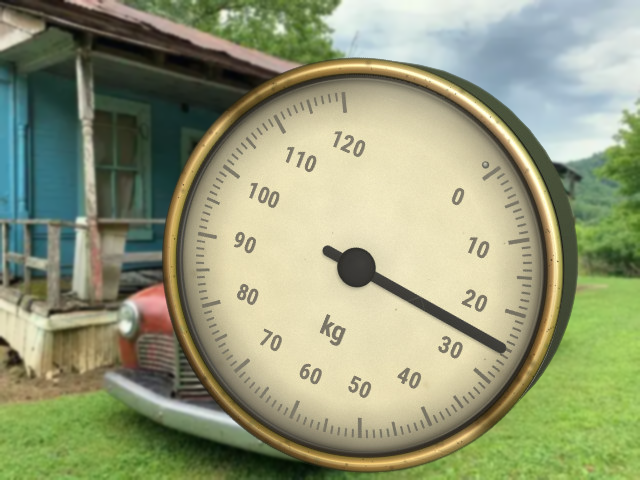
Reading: value=25 unit=kg
